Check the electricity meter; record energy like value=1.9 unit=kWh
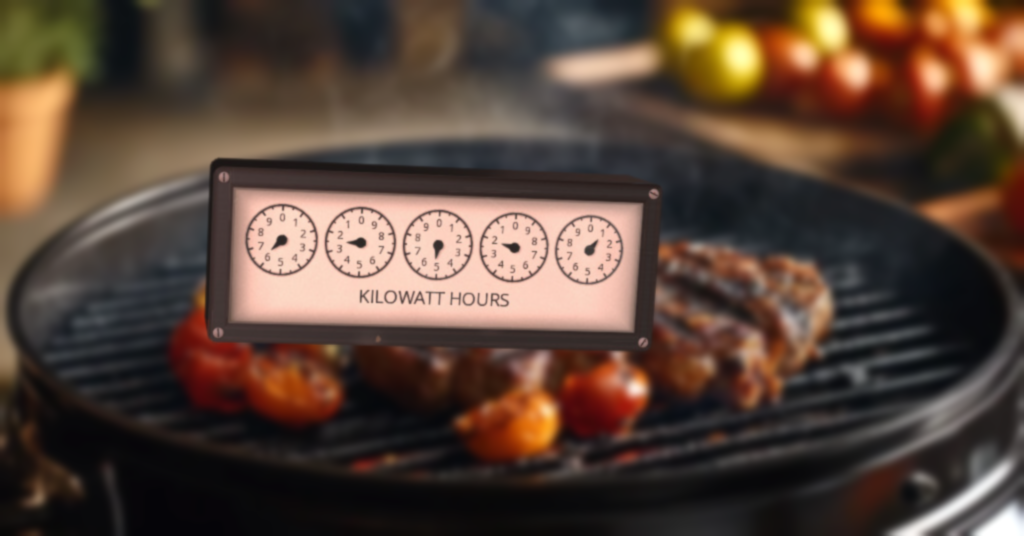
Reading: value=62521 unit=kWh
